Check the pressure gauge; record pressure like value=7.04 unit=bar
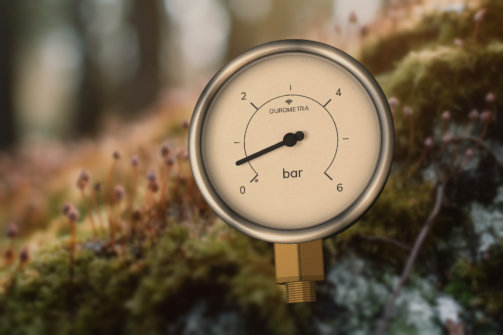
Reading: value=0.5 unit=bar
